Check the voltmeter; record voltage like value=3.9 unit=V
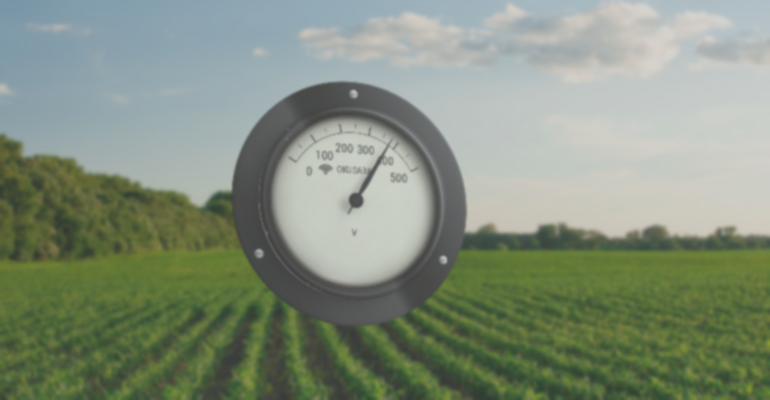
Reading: value=375 unit=V
